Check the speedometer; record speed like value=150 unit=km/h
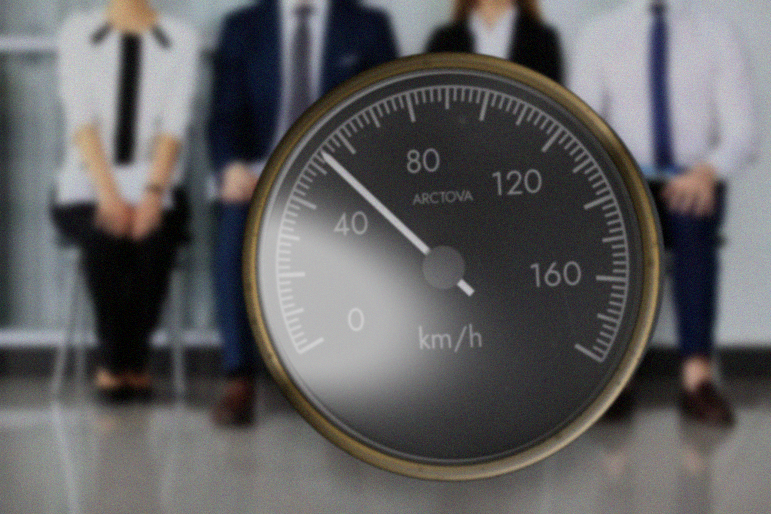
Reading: value=54 unit=km/h
